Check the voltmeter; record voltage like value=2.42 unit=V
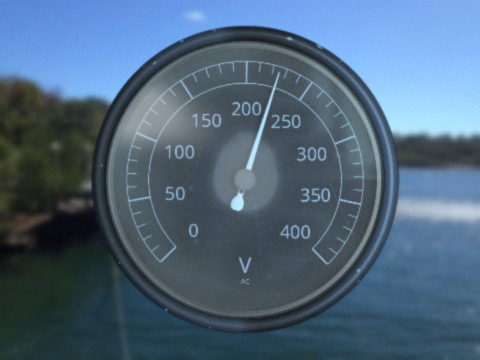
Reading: value=225 unit=V
